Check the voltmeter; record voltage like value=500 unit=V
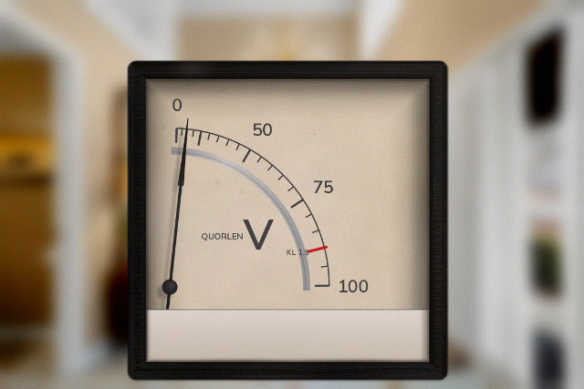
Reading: value=15 unit=V
